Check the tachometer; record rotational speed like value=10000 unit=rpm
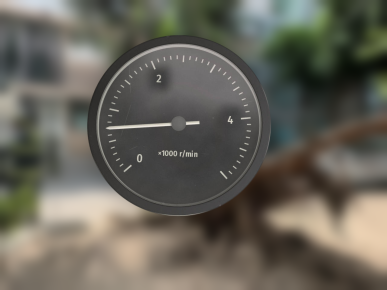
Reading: value=700 unit=rpm
